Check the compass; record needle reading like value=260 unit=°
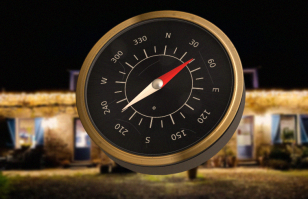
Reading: value=45 unit=°
